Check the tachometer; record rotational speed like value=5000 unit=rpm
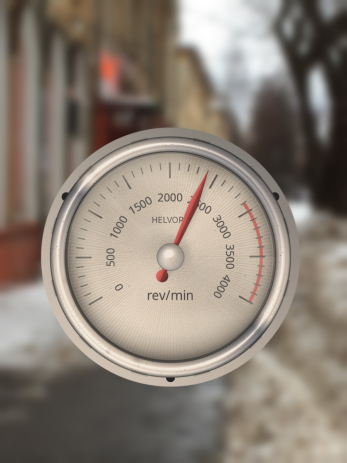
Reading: value=2400 unit=rpm
